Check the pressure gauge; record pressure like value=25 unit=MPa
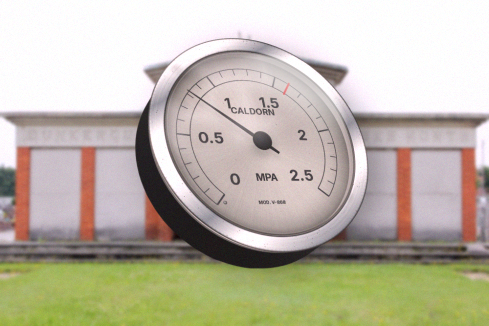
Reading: value=0.8 unit=MPa
